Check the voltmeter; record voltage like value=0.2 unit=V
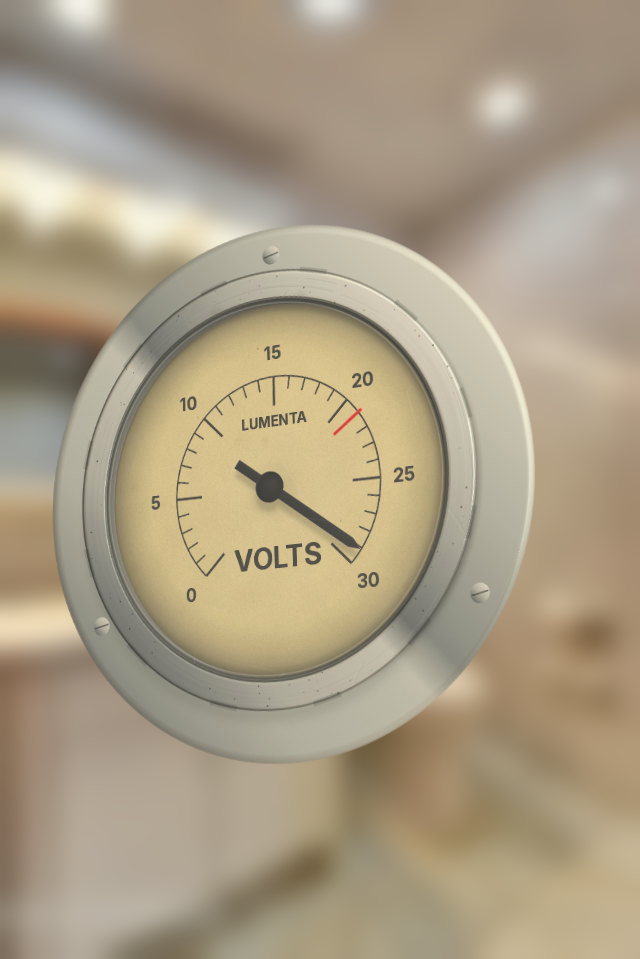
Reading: value=29 unit=V
